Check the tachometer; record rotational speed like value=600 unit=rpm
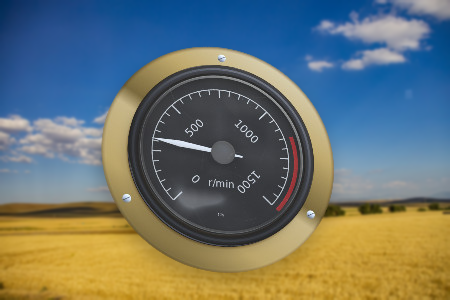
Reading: value=300 unit=rpm
